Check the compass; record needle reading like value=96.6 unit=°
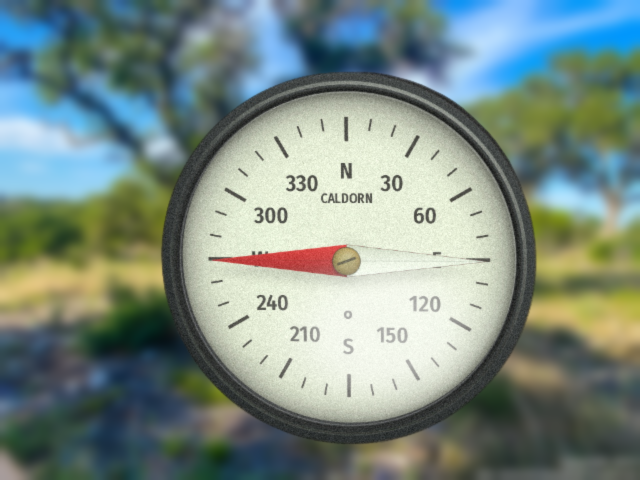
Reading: value=270 unit=°
